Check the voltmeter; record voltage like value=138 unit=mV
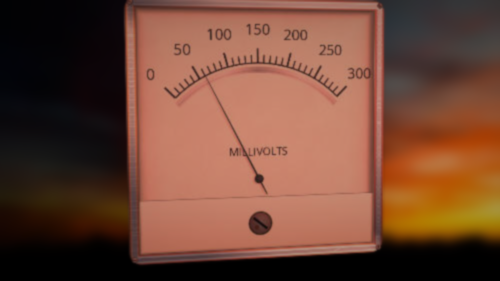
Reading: value=60 unit=mV
